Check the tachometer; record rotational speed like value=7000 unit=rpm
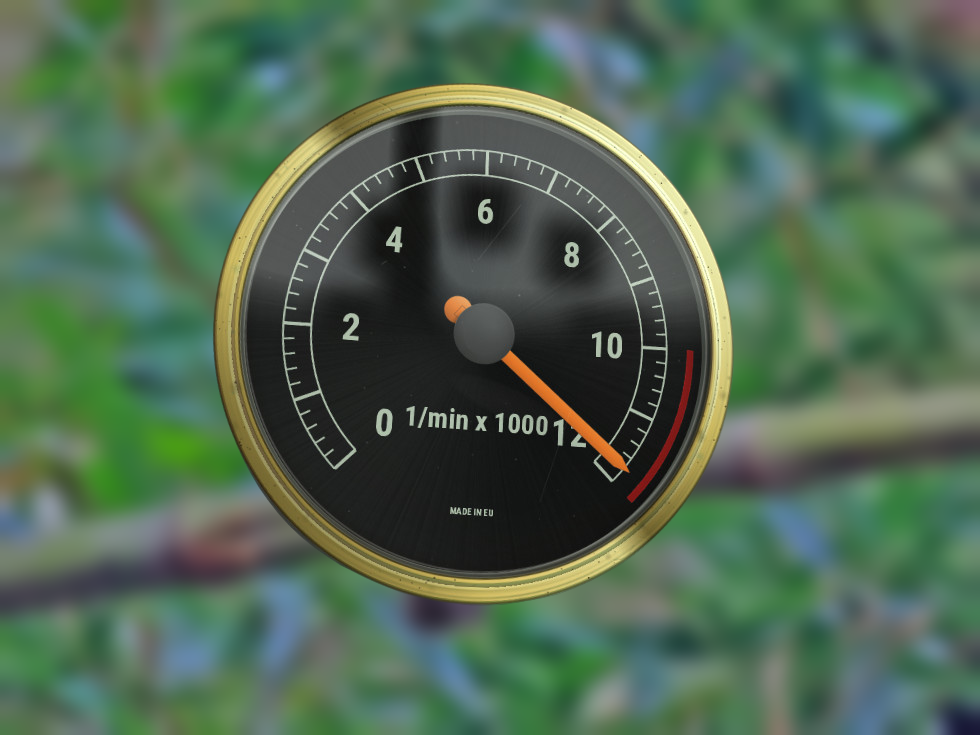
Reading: value=11800 unit=rpm
